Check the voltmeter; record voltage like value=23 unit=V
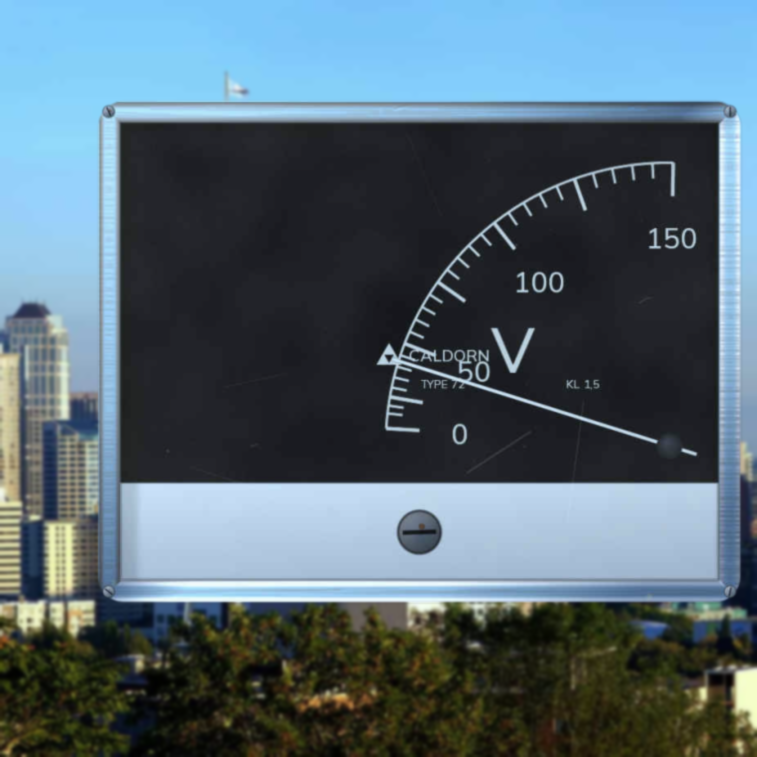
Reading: value=42.5 unit=V
